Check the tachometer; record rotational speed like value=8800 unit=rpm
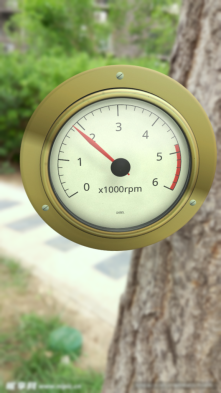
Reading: value=1900 unit=rpm
